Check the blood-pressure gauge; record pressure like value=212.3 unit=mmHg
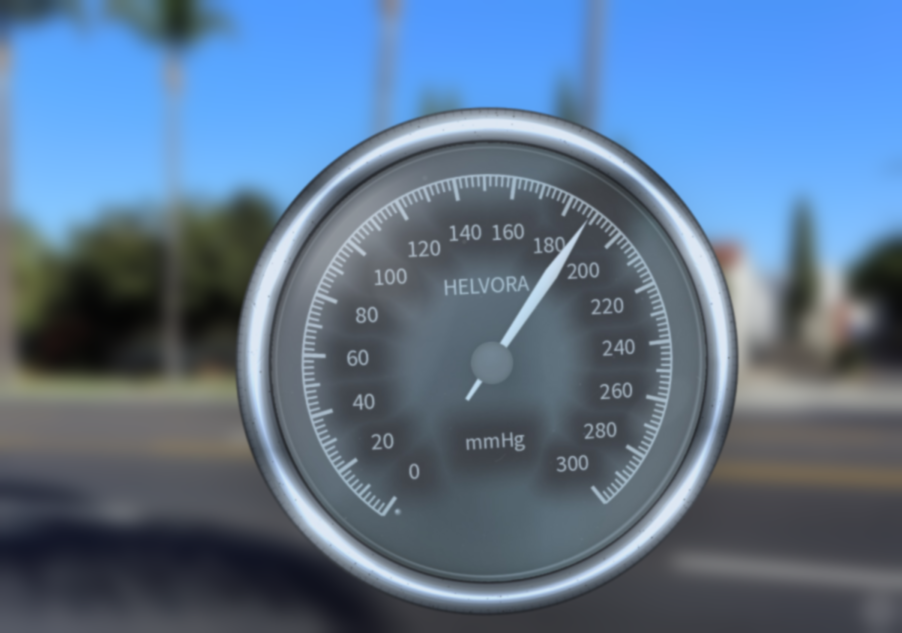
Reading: value=188 unit=mmHg
